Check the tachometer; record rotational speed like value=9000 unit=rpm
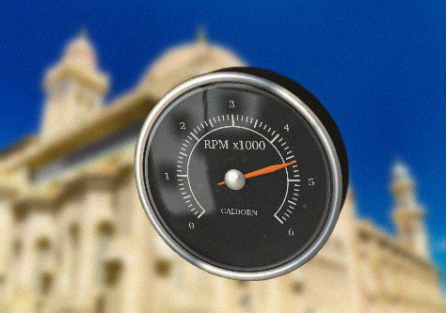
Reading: value=4600 unit=rpm
